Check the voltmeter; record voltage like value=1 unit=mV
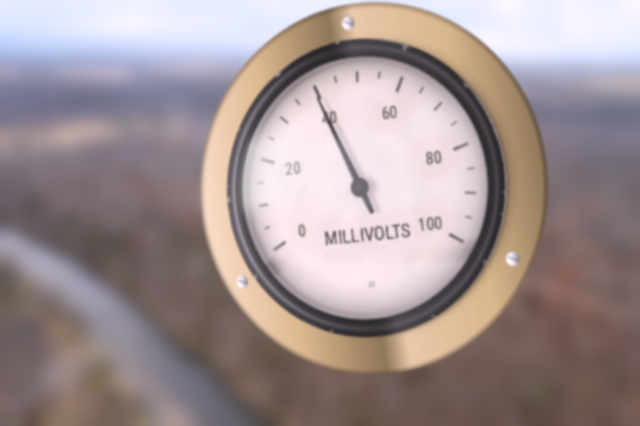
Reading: value=40 unit=mV
